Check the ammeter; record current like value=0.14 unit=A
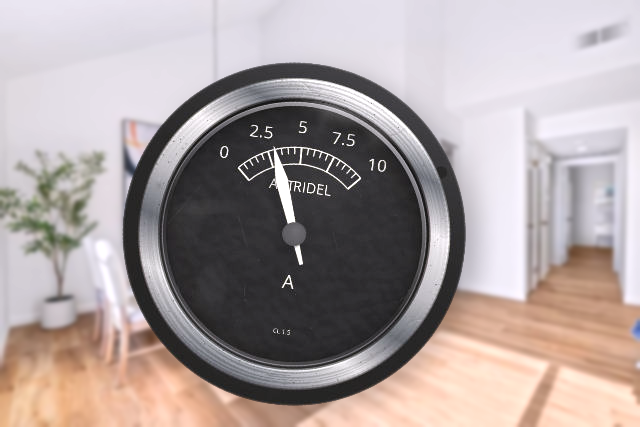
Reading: value=3 unit=A
